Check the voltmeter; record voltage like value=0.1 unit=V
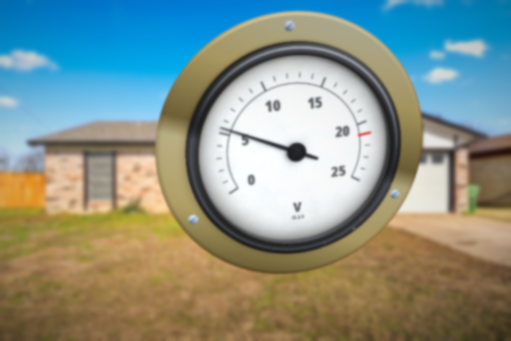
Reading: value=5.5 unit=V
